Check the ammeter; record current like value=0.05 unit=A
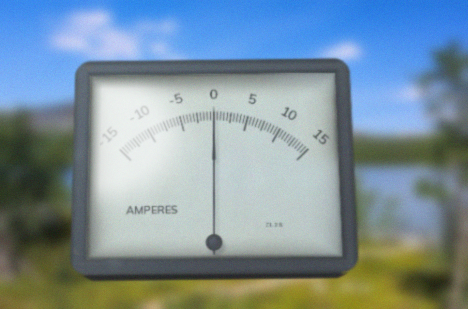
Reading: value=0 unit=A
